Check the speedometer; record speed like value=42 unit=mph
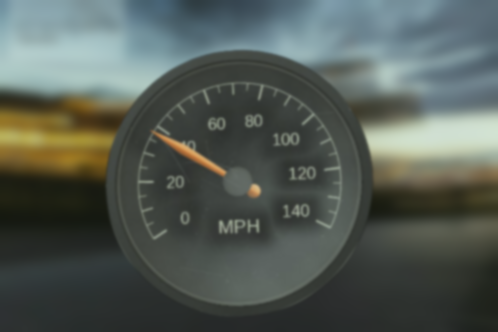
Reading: value=37.5 unit=mph
